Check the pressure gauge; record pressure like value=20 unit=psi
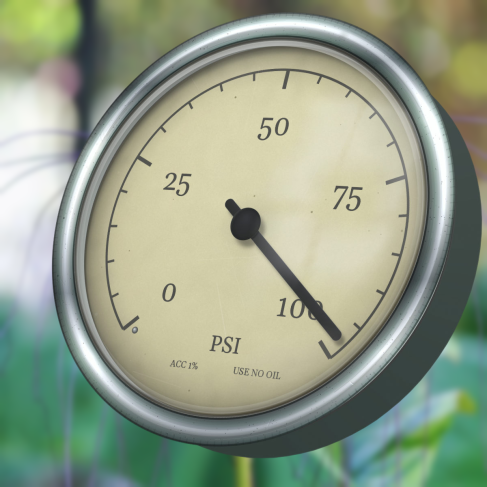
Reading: value=97.5 unit=psi
